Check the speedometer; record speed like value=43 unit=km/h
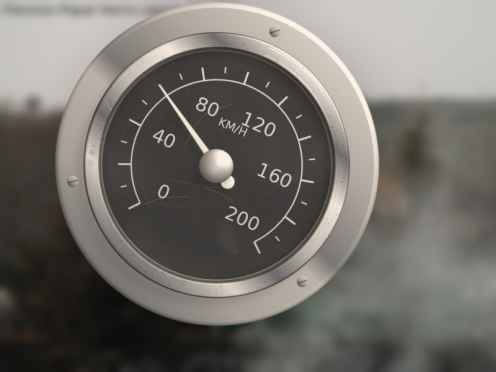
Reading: value=60 unit=km/h
